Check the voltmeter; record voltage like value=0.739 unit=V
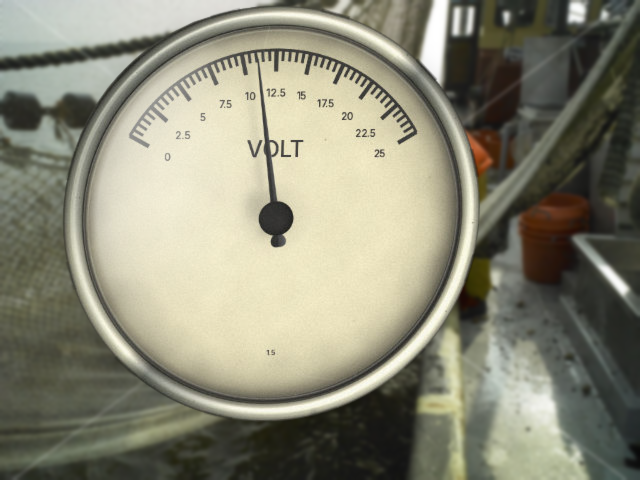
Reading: value=11 unit=V
